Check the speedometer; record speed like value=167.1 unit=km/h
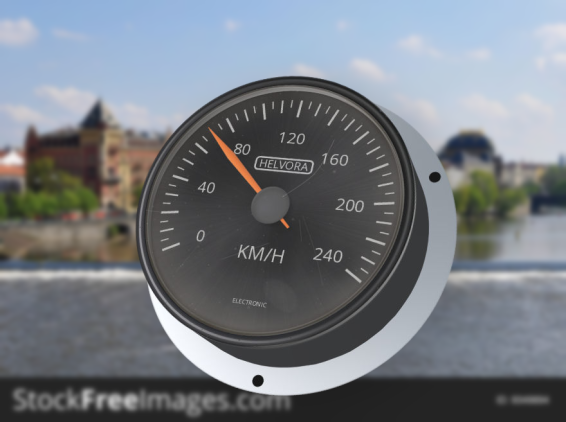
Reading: value=70 unit=km/h
